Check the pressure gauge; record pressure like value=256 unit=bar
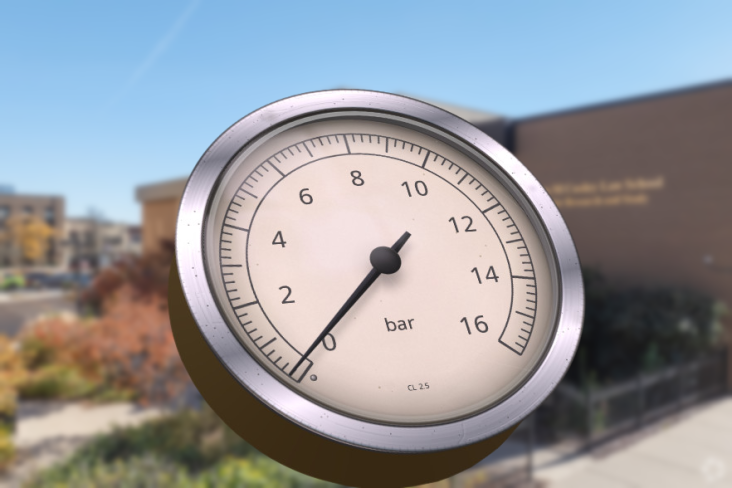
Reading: value=0.2 unit=bar
